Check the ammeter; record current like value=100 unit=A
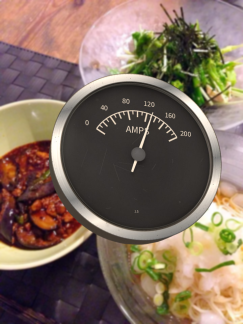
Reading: value=130 unit=A
